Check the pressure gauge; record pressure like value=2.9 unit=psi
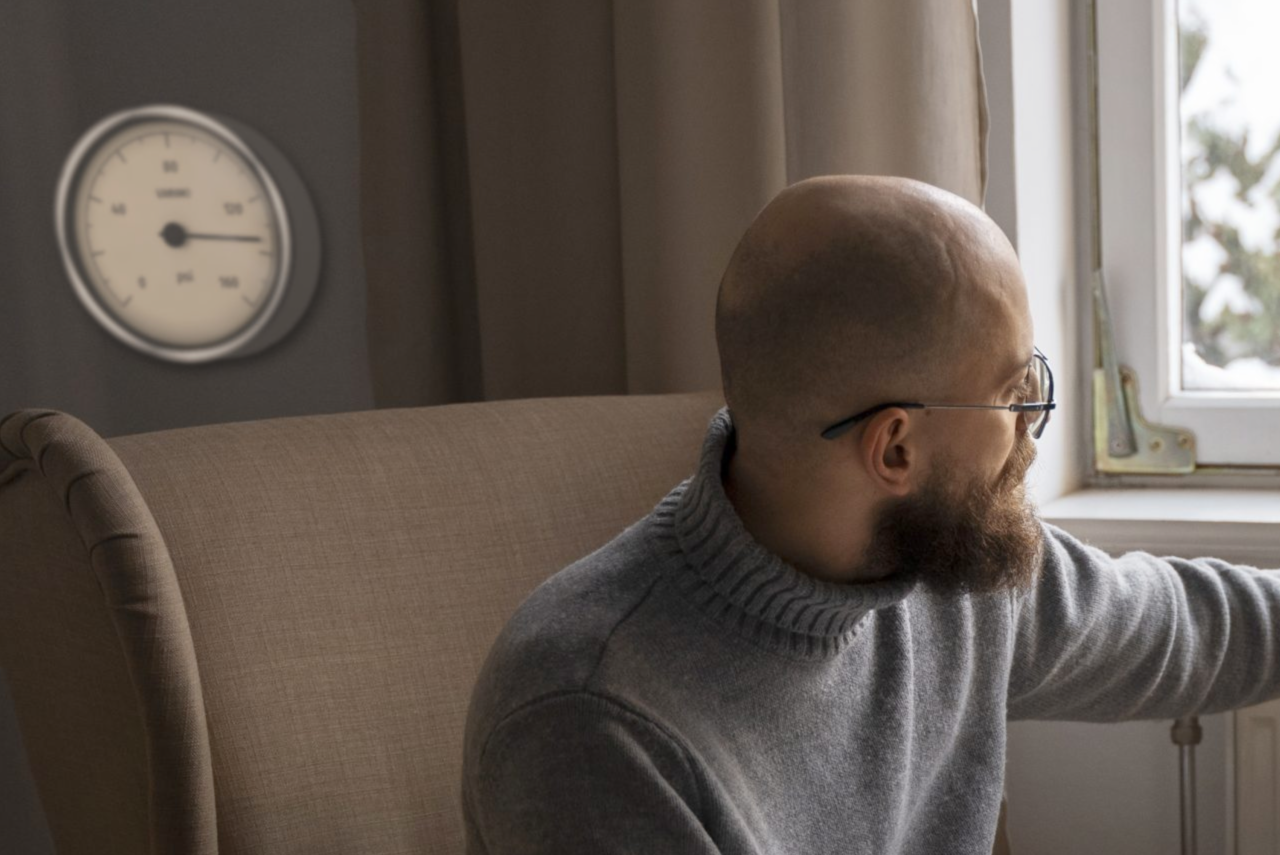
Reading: value=135 unit=psi
